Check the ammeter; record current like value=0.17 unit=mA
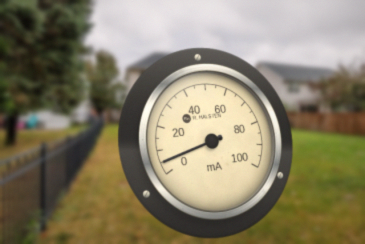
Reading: value=5 unit=mA
